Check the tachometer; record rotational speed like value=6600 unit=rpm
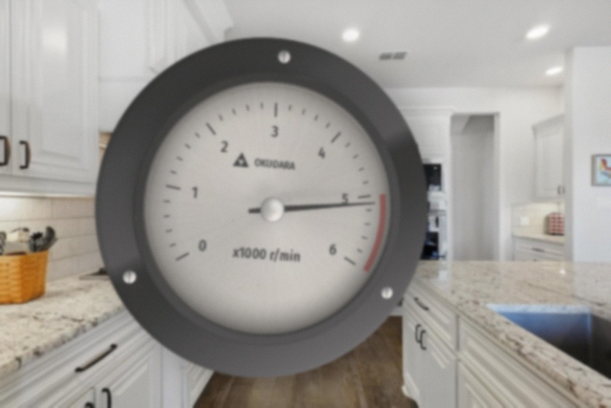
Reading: value=5100 unit=rpm
